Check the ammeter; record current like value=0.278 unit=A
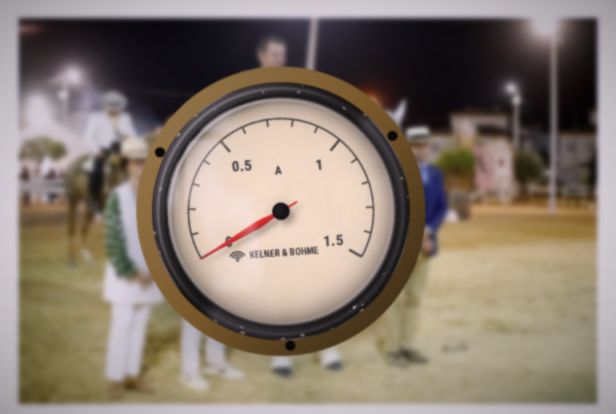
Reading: value=0 unit=A
